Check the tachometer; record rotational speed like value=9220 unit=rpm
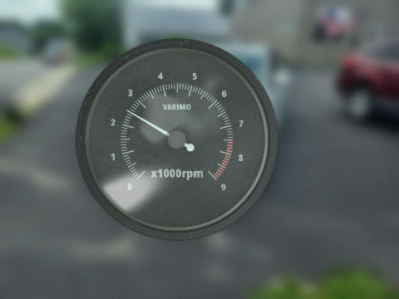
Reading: value=2500 unit=rpm
